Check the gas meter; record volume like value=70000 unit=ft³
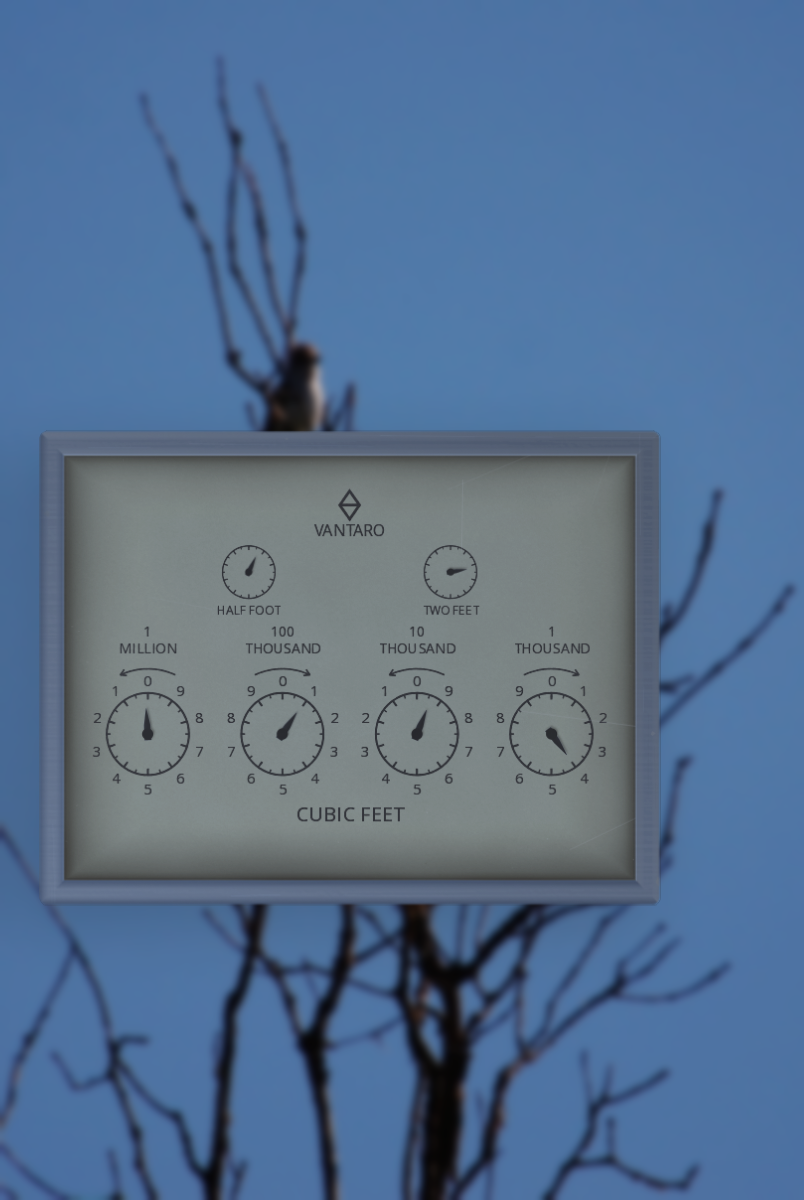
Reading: value=9400 unit=ft³
